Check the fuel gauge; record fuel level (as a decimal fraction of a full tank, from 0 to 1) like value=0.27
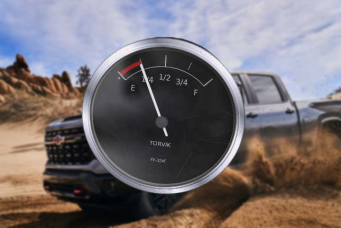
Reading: value=0.25
